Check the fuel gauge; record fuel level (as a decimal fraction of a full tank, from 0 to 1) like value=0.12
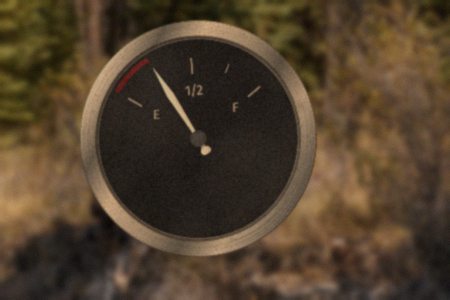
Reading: value=0.25
